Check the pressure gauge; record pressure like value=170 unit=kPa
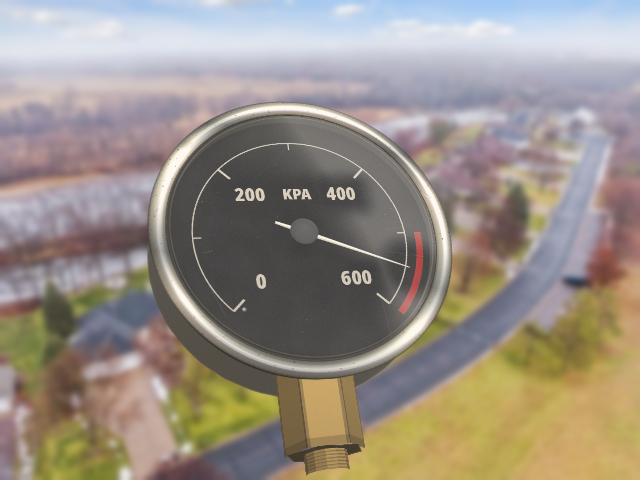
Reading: value=550 unit=kPa
